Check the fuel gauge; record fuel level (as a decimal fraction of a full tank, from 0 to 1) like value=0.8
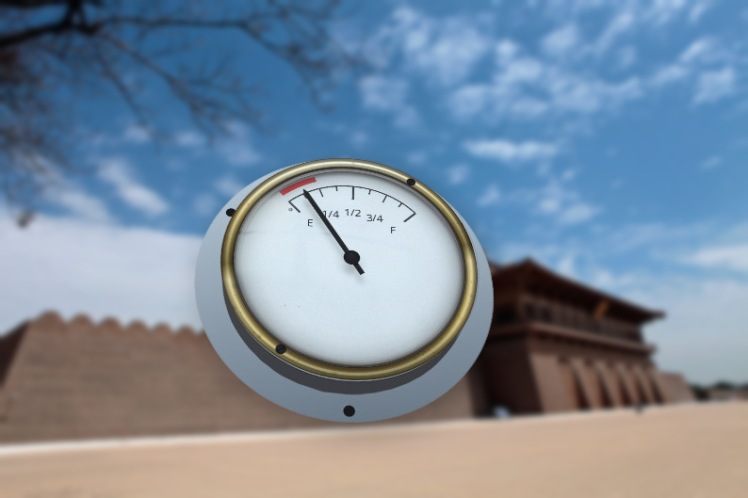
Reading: value=0.125
